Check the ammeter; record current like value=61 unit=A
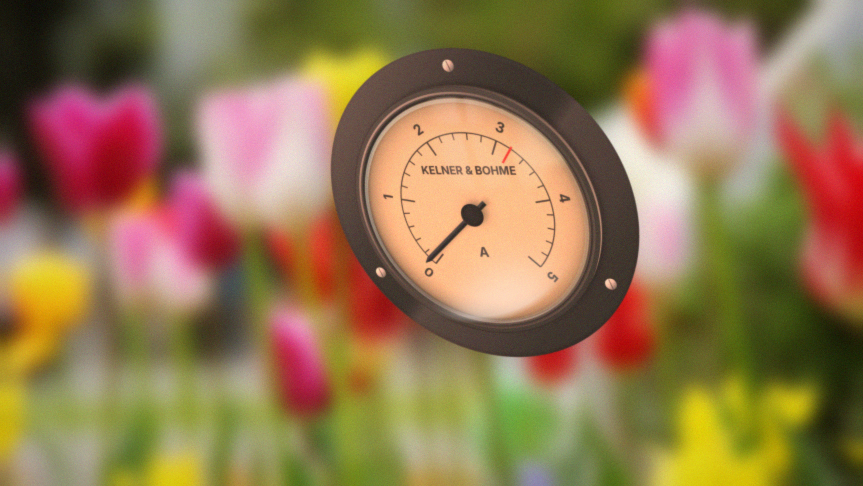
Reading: value=0.1 unit=A
